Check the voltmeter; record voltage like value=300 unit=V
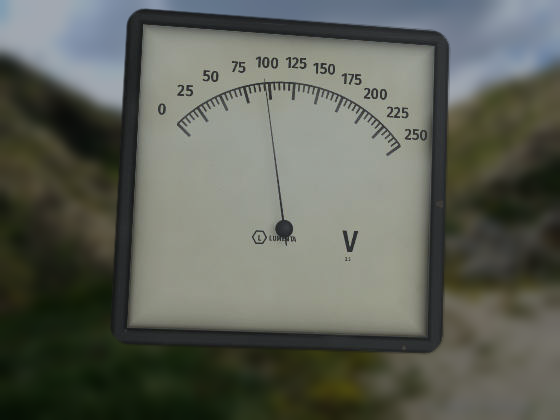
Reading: value=95 unit=V
